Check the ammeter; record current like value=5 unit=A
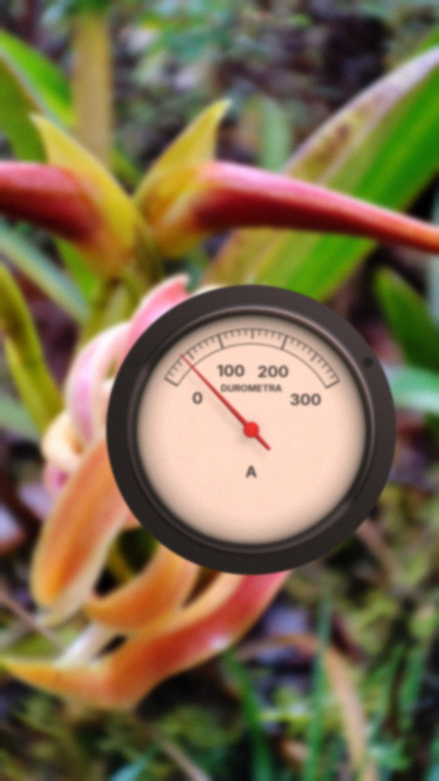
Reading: value=40 unit=A
